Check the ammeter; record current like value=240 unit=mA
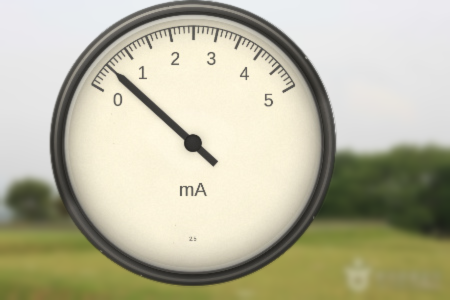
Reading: value=0.5 unit=mA
